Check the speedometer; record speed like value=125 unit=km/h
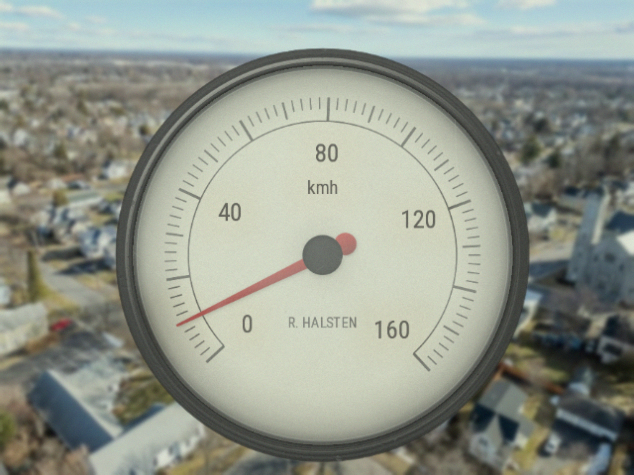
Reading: value=10 unit=km/h
